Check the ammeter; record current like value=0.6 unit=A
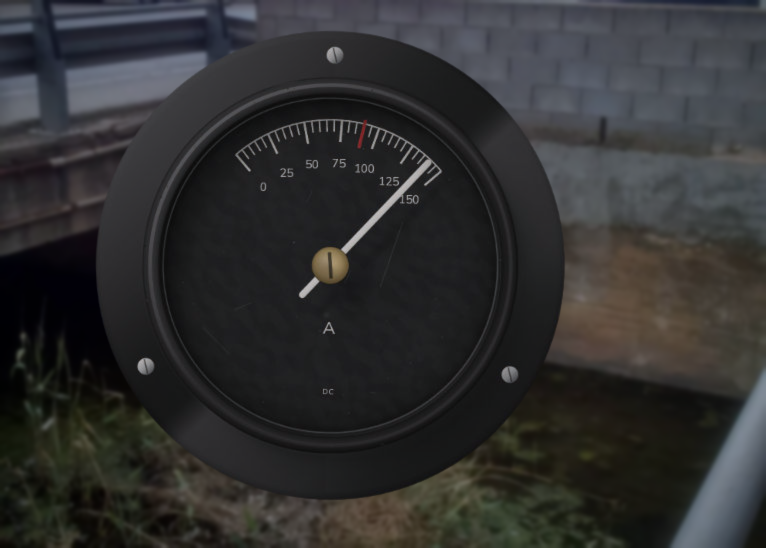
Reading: value=140 unit=A
